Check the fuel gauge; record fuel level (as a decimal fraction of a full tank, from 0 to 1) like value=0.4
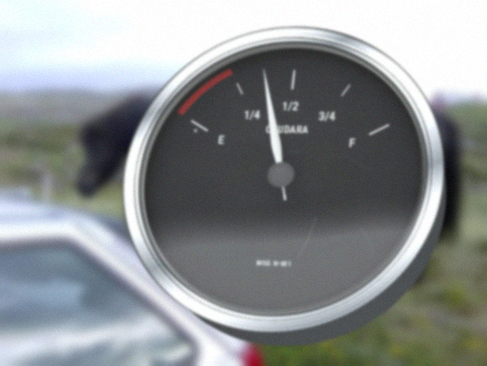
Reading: value=0.375
